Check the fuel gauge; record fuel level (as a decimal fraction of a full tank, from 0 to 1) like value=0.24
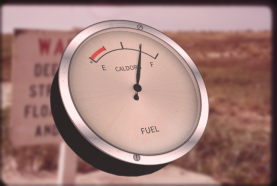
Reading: value=0.75
